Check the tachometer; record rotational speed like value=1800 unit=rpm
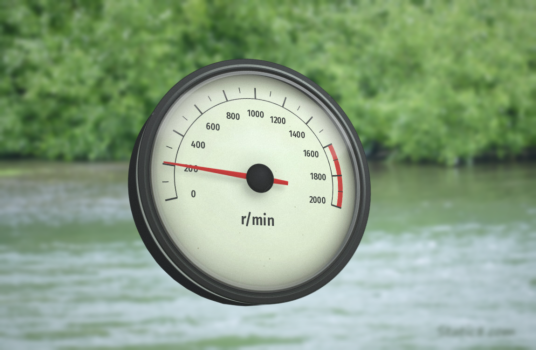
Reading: value=200 unit=rpm
